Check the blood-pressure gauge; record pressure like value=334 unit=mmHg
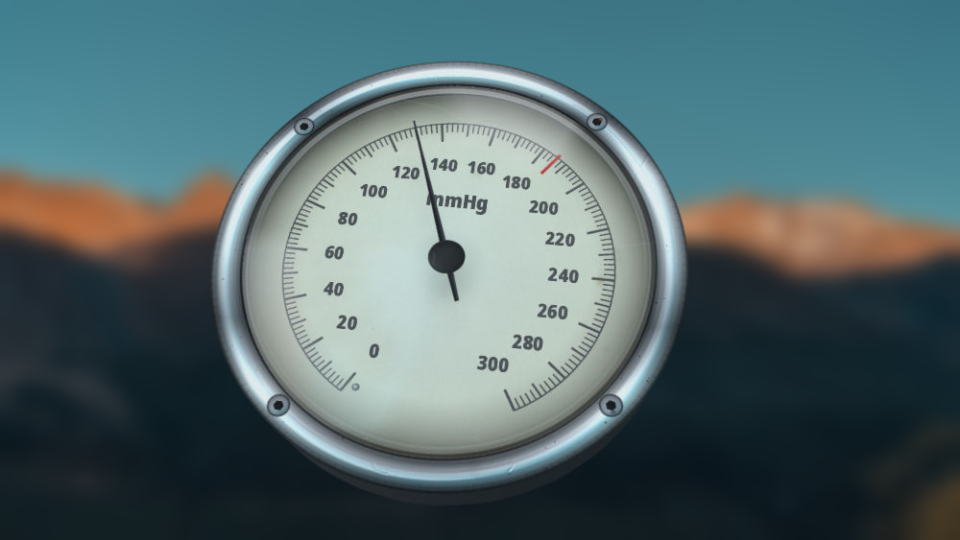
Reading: value=130 unit=mmHg
